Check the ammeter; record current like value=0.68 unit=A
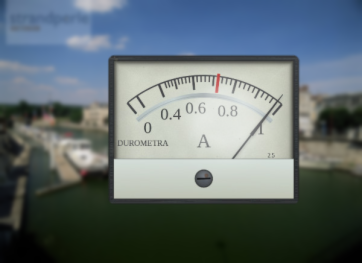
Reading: value=0.98 unit=A
